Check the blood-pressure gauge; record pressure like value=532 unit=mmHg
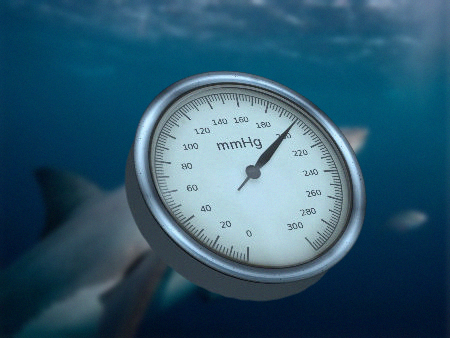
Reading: value=200 unit=mmHg
